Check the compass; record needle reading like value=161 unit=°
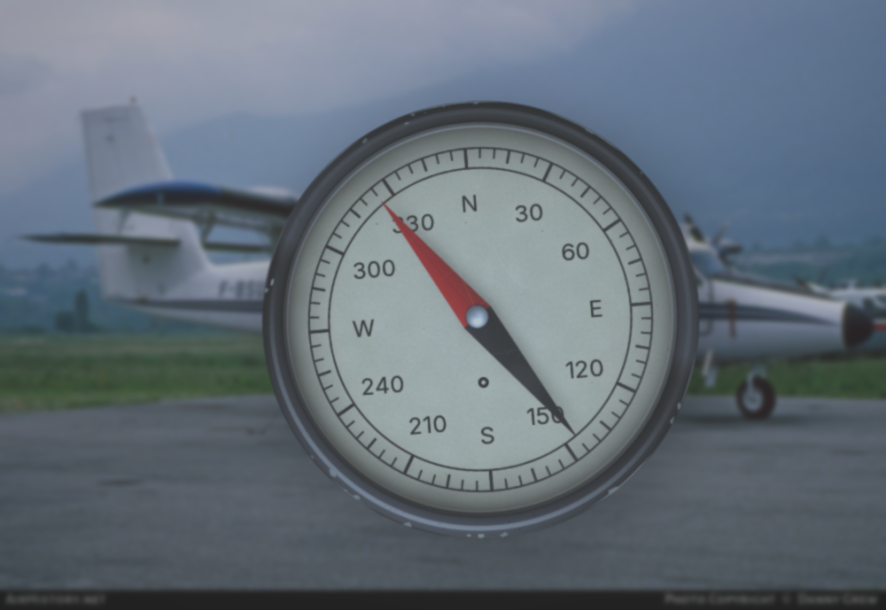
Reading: value=325 unit=°
